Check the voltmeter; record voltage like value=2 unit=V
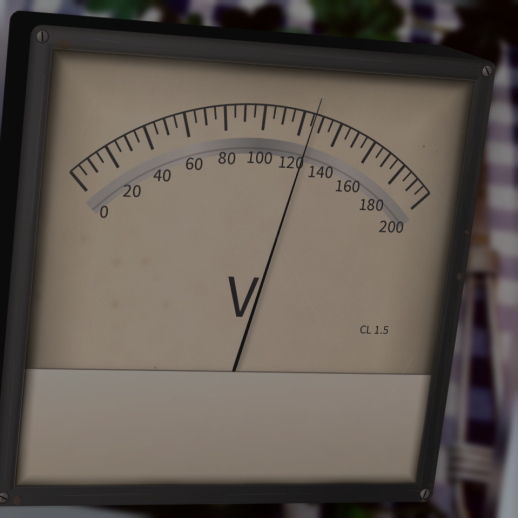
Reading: value=125 unit=V
